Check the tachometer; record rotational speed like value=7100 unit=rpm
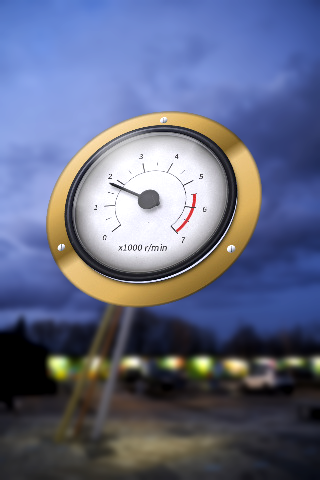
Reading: value=1750 unit=rpm
